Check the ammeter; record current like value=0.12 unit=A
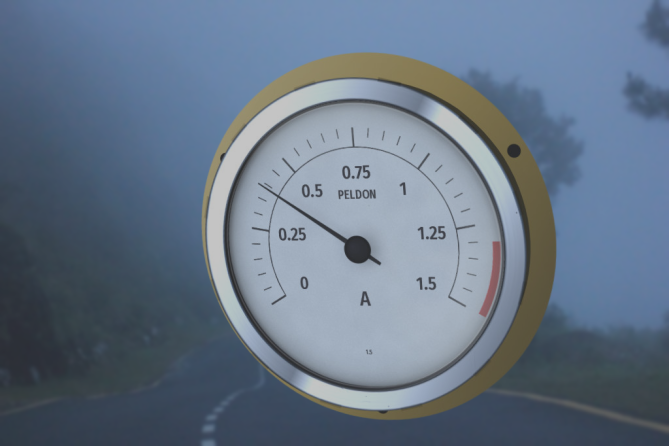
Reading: value=0.4 unit=A
